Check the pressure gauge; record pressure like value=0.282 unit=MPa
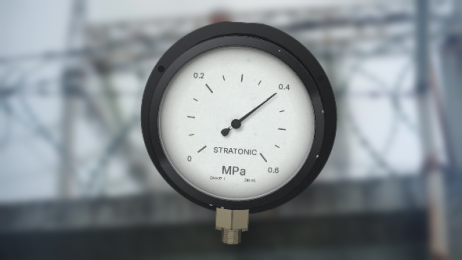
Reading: value=0.4 unit=MPa
